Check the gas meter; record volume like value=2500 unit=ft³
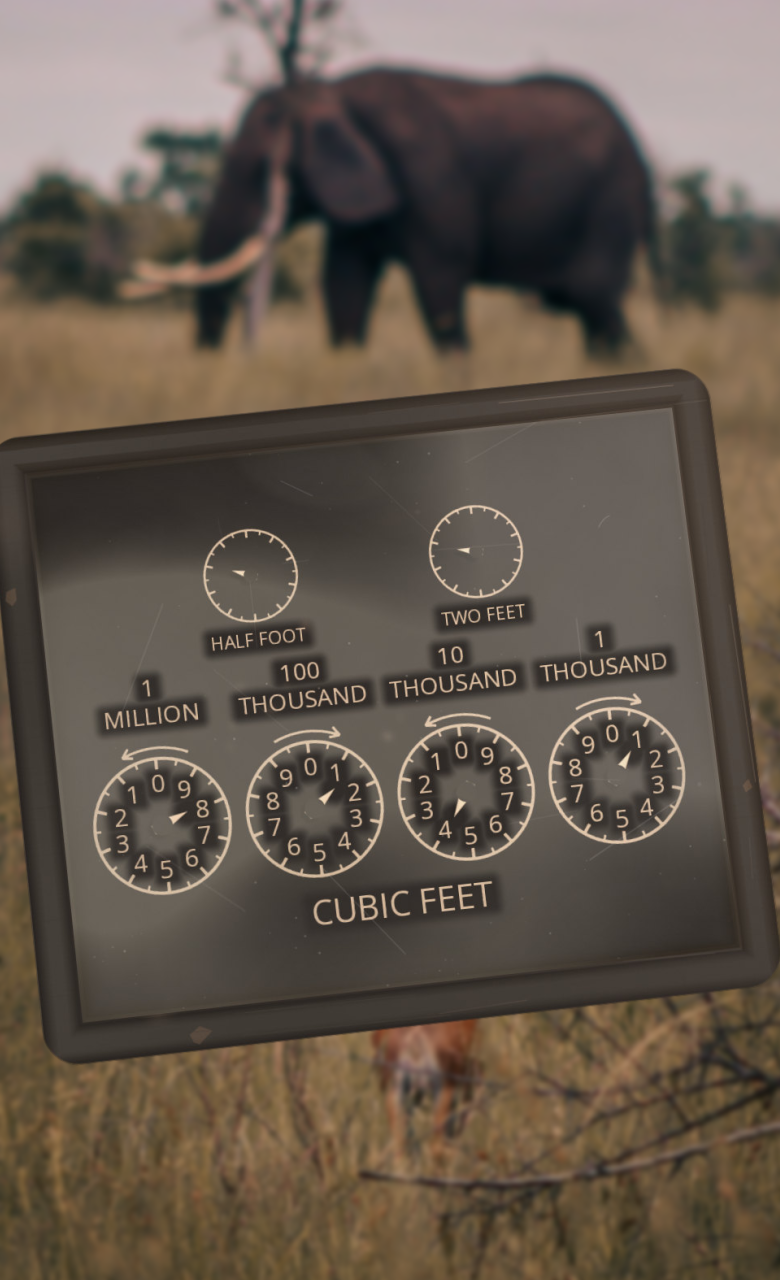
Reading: value=814100 unit=ft³
